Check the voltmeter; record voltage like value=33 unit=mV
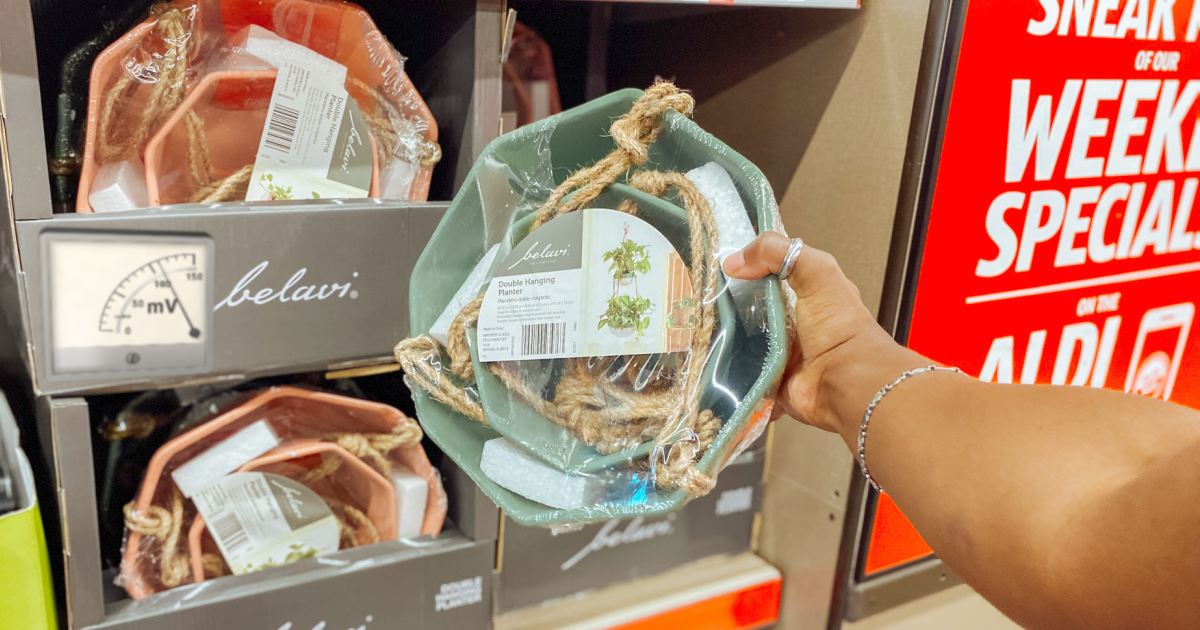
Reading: value=110 unit=mV
